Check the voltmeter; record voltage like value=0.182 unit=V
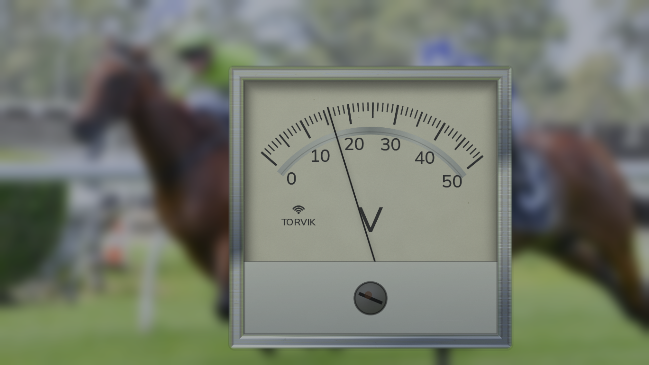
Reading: value=16 unit=V
